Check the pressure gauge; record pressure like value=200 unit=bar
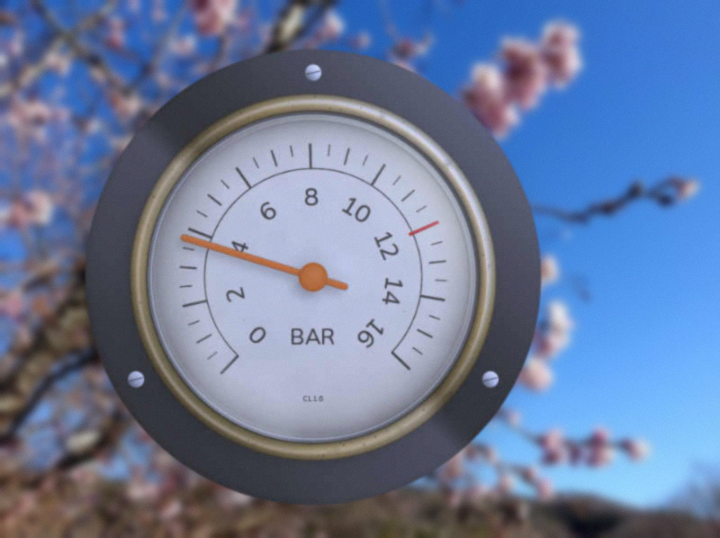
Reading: value=3.75 unit=bar
